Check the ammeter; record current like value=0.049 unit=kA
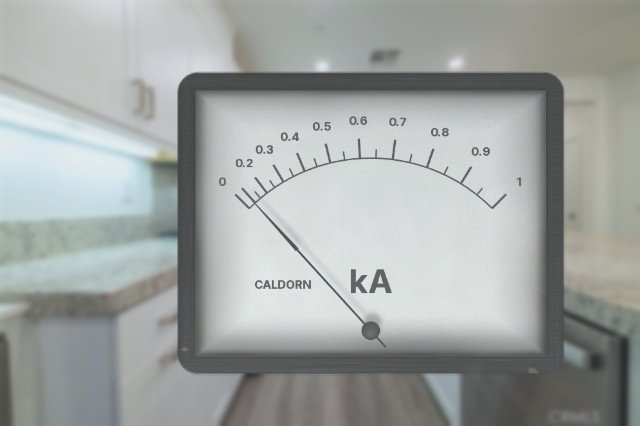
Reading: value=0.1 unit=kA
